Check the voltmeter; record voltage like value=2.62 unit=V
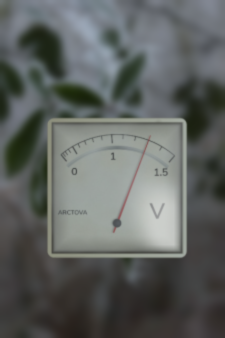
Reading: value=1.3 unit=V
